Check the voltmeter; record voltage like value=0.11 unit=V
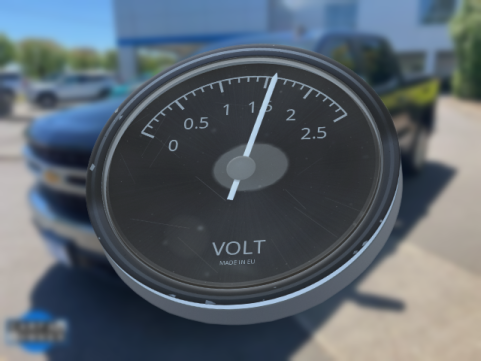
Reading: value=1.6 unit=V
